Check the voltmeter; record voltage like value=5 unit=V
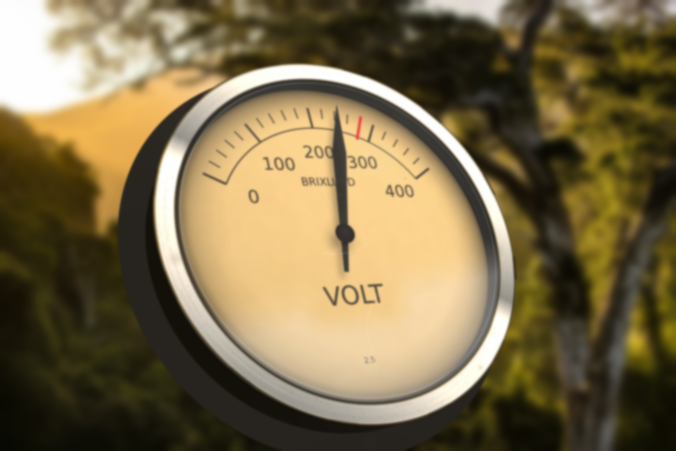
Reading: value=240 unit=V
